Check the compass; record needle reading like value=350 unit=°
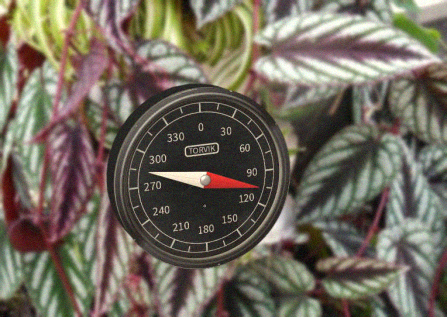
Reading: value=105 unit=°
